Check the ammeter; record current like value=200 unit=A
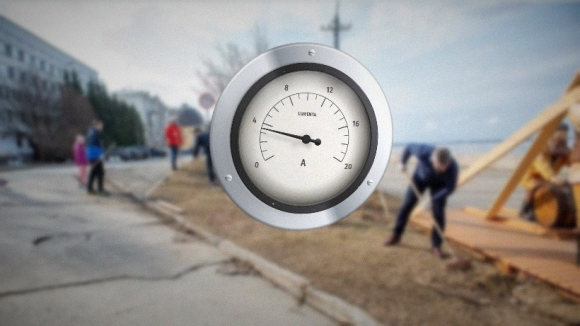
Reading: value=3.5 unit=A
